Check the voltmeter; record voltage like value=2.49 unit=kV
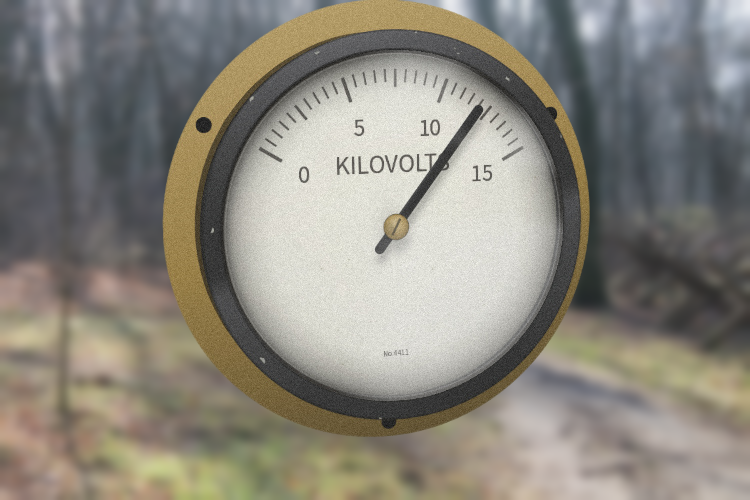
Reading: value=12 unit=kV
